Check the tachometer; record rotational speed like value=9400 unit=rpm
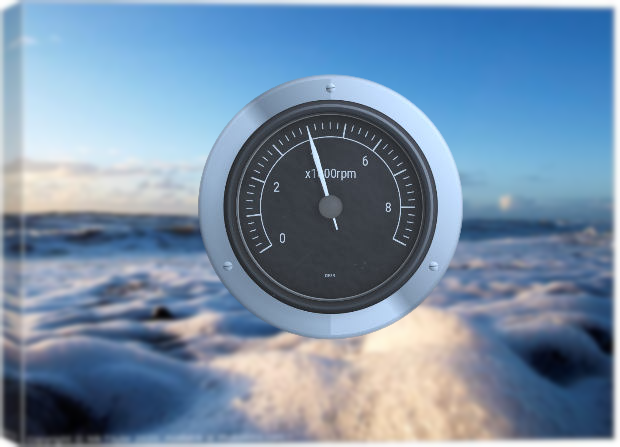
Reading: value=4000 unit=rpm
